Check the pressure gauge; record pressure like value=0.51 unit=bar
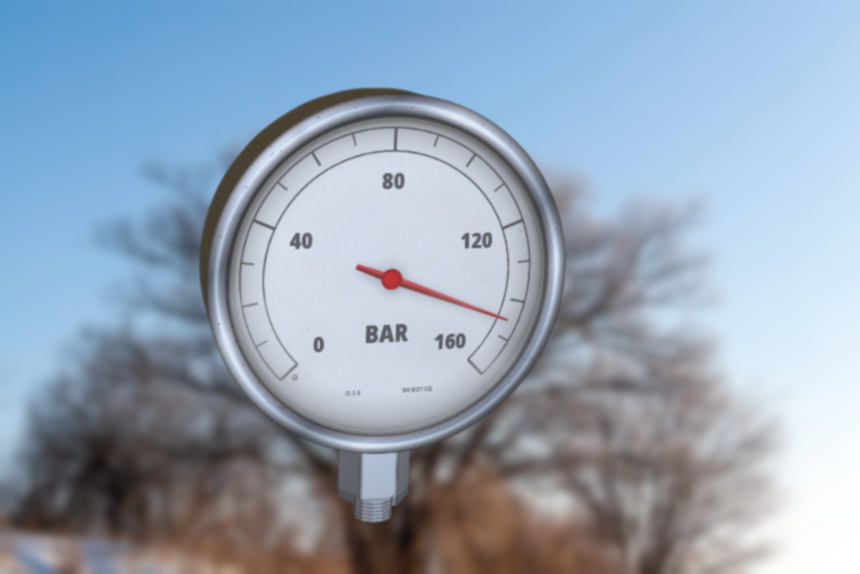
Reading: value=145 unit=bar
